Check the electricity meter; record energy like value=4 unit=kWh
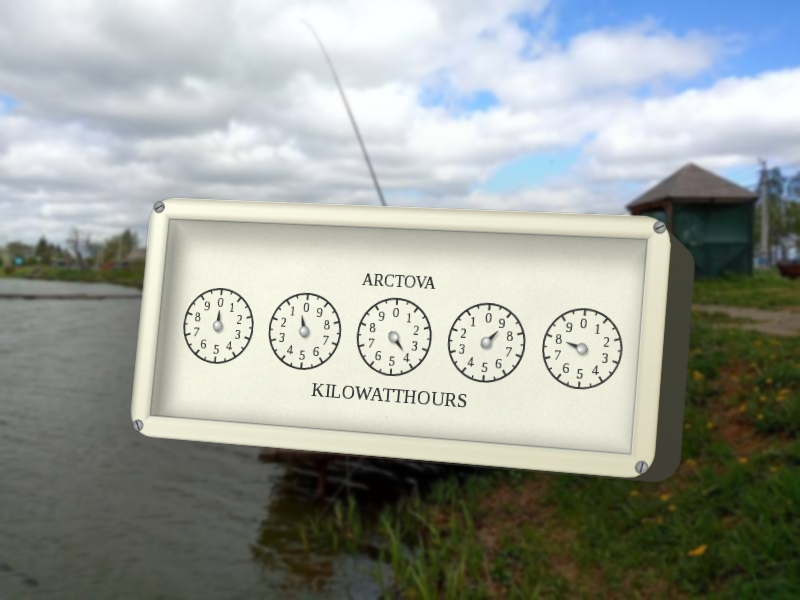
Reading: value=388 unit=kWh
